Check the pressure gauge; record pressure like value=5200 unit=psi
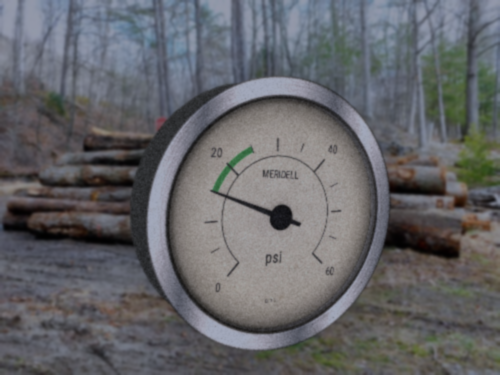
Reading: value=15 unit=psi
